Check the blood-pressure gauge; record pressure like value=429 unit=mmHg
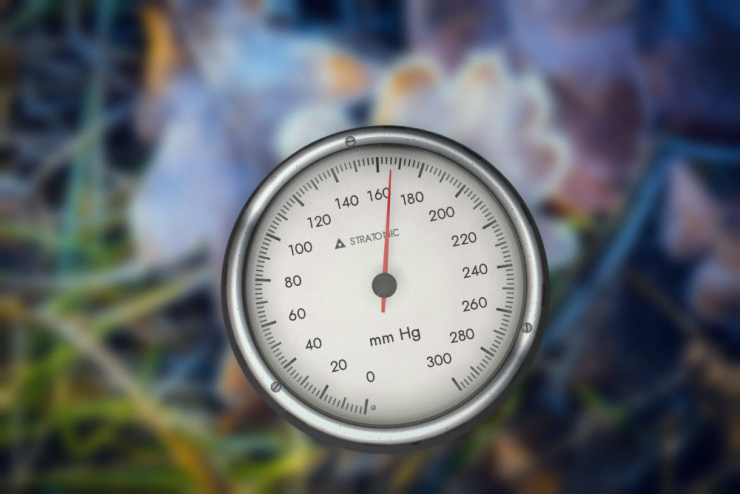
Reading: value=166 unit=mmHg
